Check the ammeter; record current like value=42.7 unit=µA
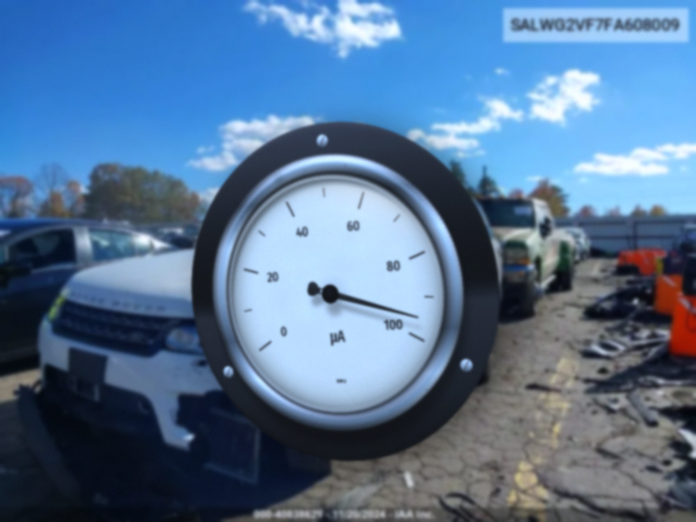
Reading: value=95 unit=µA
